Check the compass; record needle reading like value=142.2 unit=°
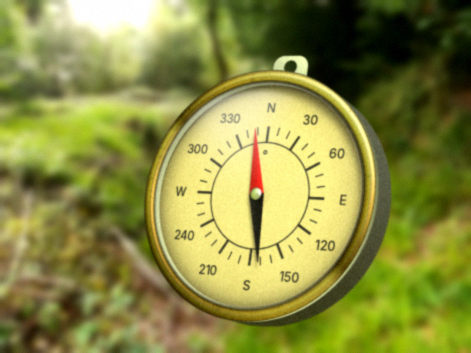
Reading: value=350 unit=°
